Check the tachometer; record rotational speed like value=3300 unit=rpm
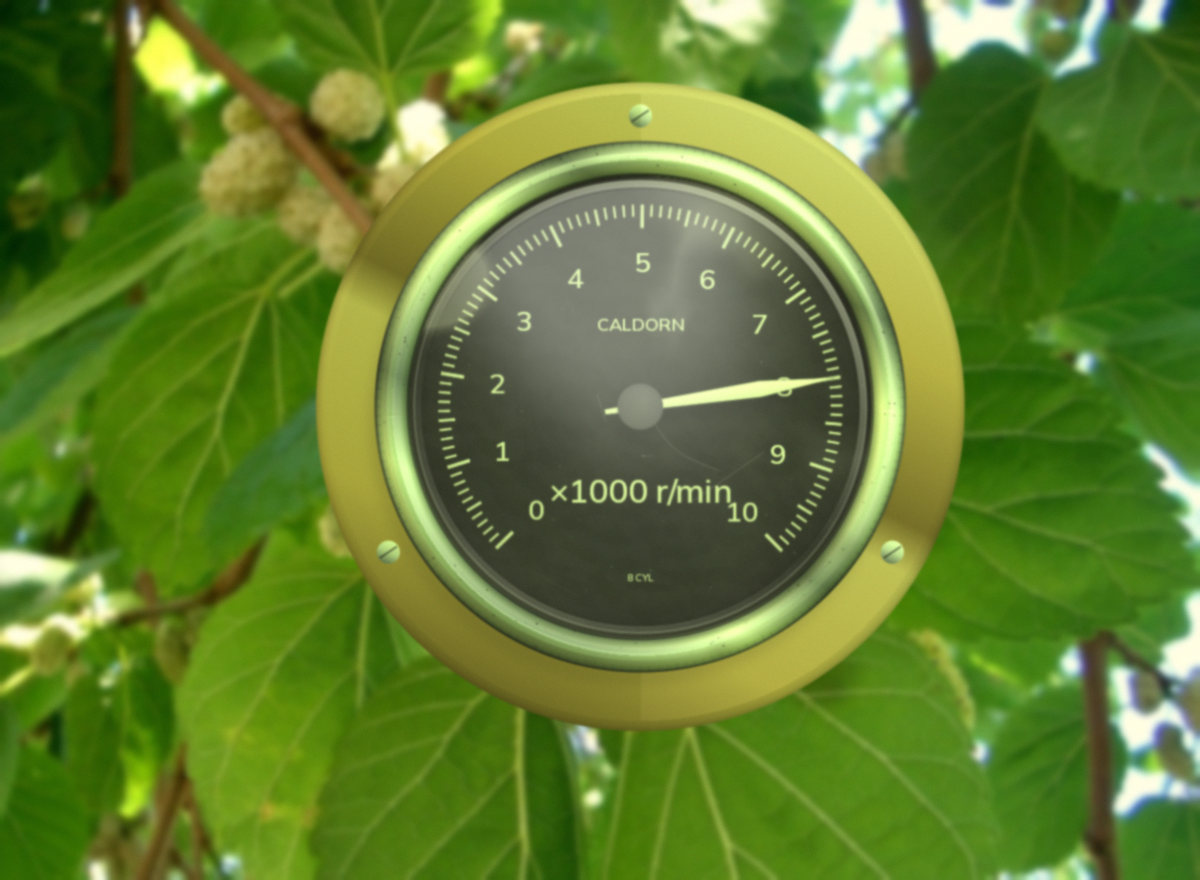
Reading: value=8000 unit=rpm
